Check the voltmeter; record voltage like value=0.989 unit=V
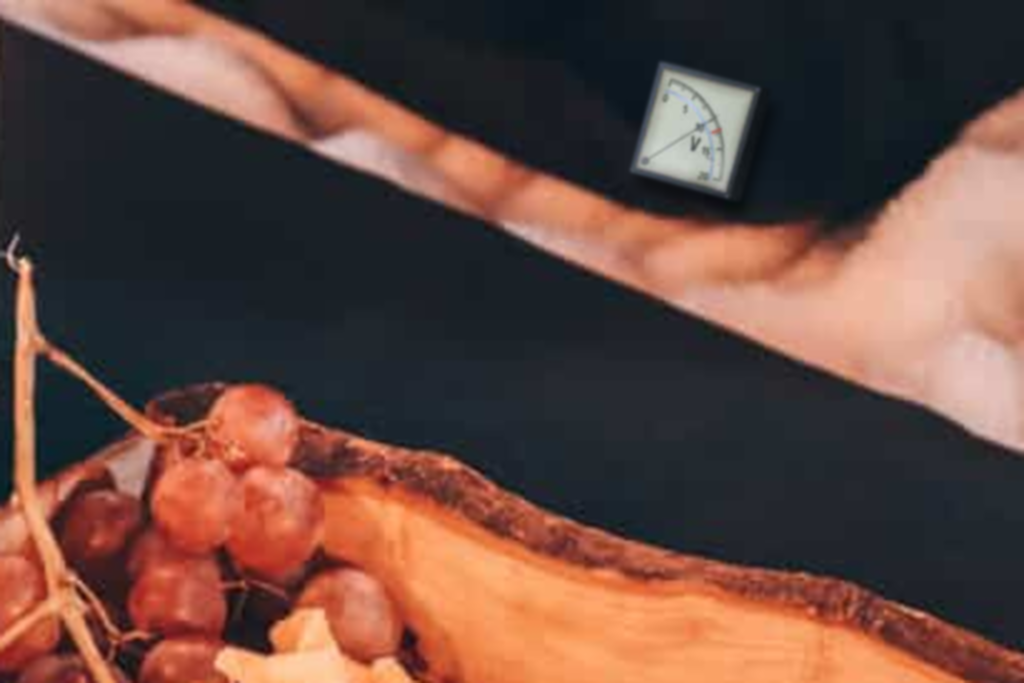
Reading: value=10 unit=V
